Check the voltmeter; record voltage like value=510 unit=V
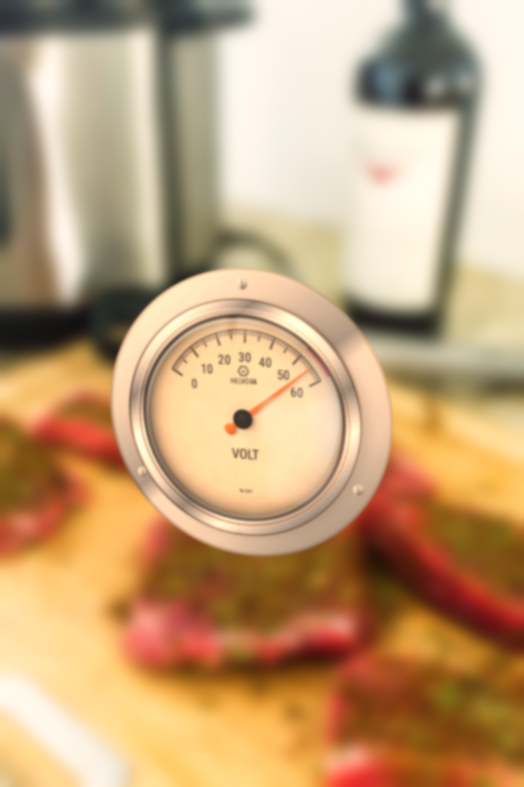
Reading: value=55 unit=V
